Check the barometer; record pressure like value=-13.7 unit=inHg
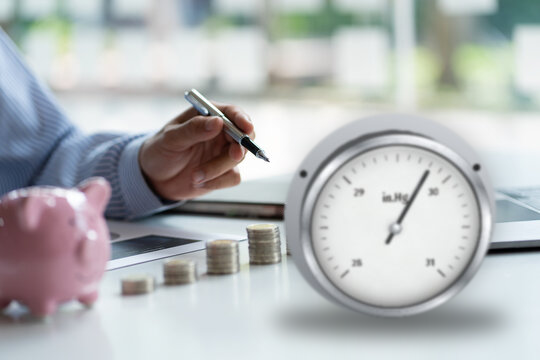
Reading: value=29.8 unit=inHg
